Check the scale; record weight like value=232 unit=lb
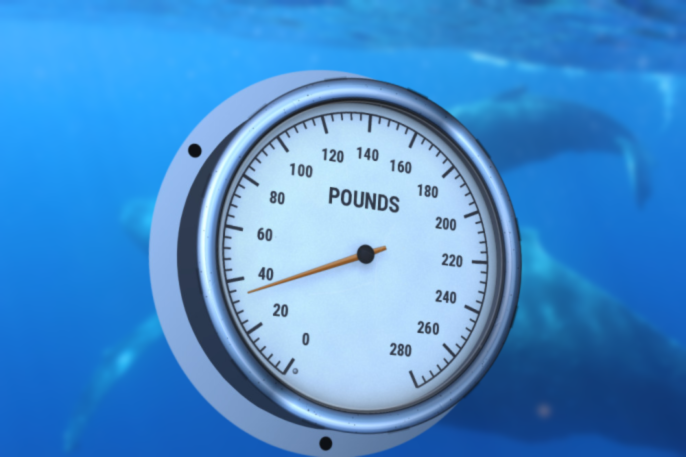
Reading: value=34 unit=lb
